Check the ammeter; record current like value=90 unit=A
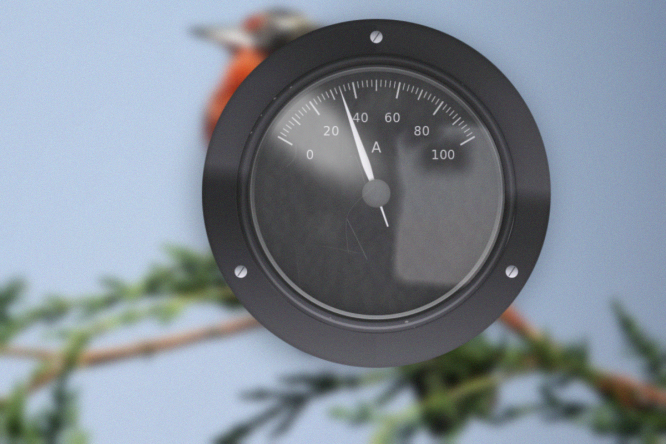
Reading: value=34 unit=A
